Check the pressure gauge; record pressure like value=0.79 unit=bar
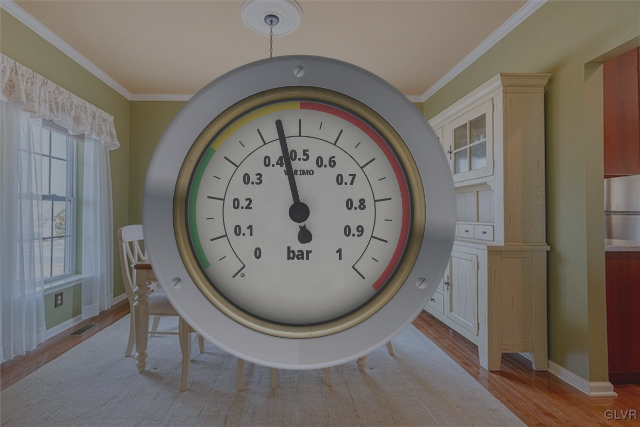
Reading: value=0.45 unit=bar
